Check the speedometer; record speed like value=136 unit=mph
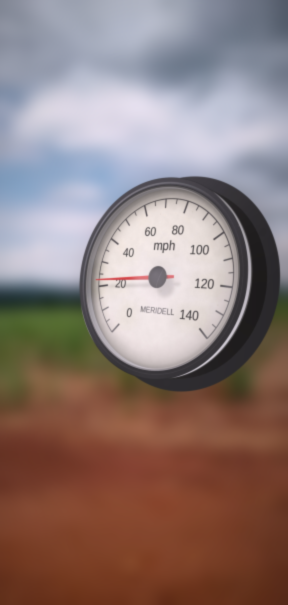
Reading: value=22.5 unit=mph
